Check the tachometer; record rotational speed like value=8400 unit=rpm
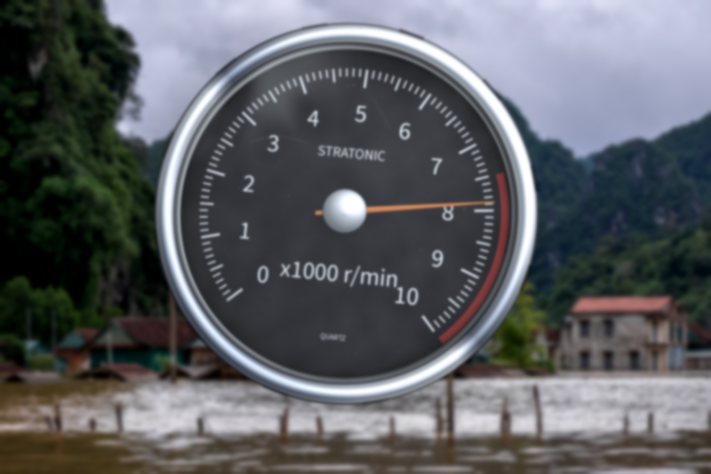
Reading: value=7900 unit=rpm
